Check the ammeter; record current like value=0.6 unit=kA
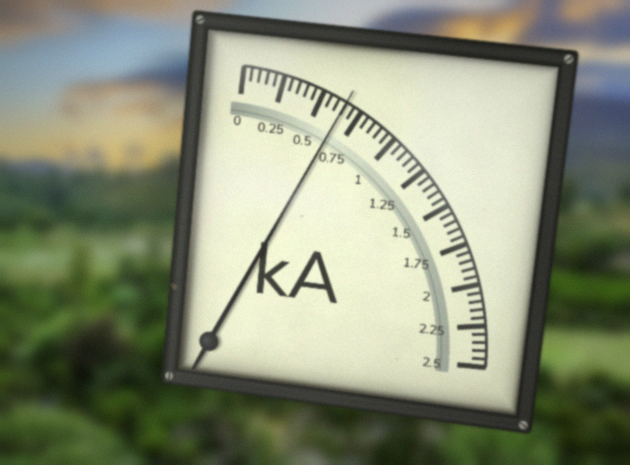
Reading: value=0.65 unit=kA
